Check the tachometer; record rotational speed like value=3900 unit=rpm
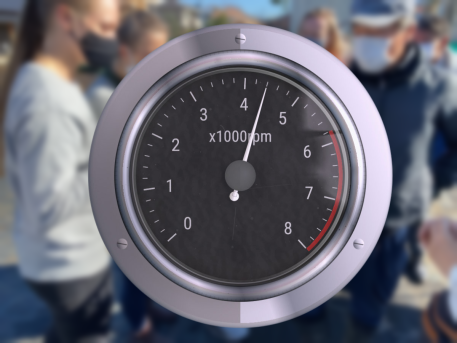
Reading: value=4400 unit=rpm
